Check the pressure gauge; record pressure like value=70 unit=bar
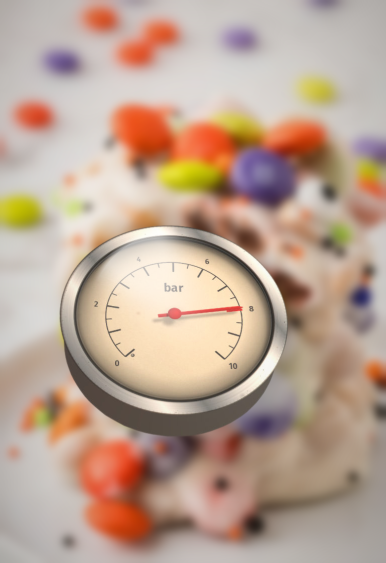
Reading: value=8 unit=bar
